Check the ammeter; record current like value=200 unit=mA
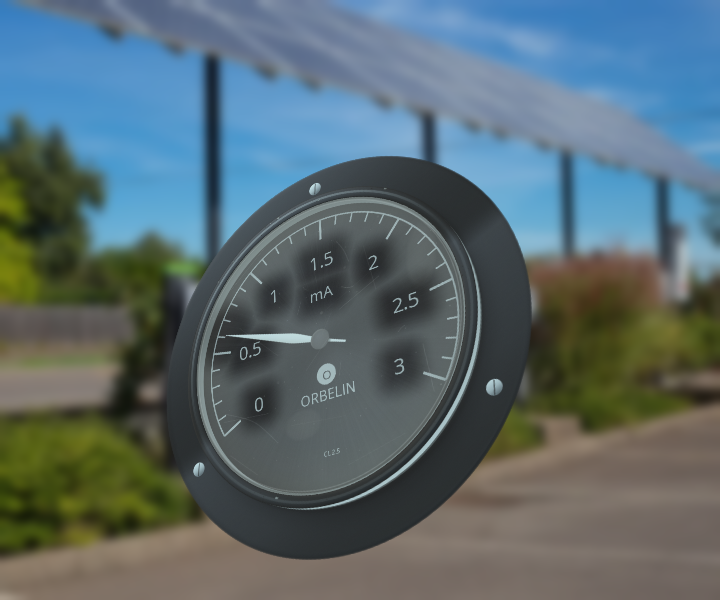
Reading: value=0.6 unit=mA
